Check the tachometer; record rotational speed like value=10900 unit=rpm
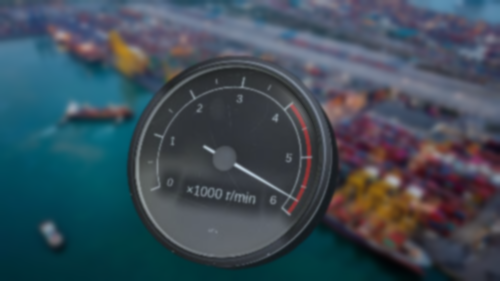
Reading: value=5750 unit=rpm
